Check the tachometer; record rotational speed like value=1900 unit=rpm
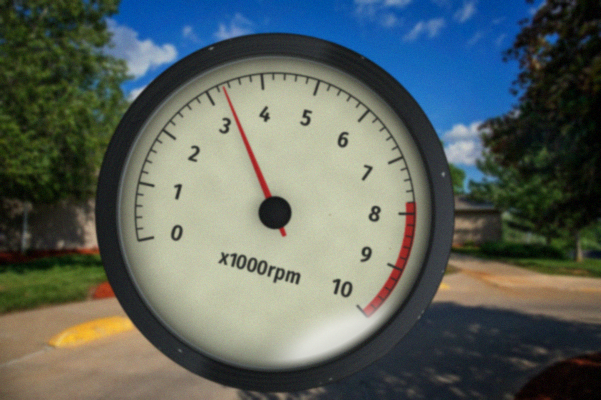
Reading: value=3300 unit=rpm
